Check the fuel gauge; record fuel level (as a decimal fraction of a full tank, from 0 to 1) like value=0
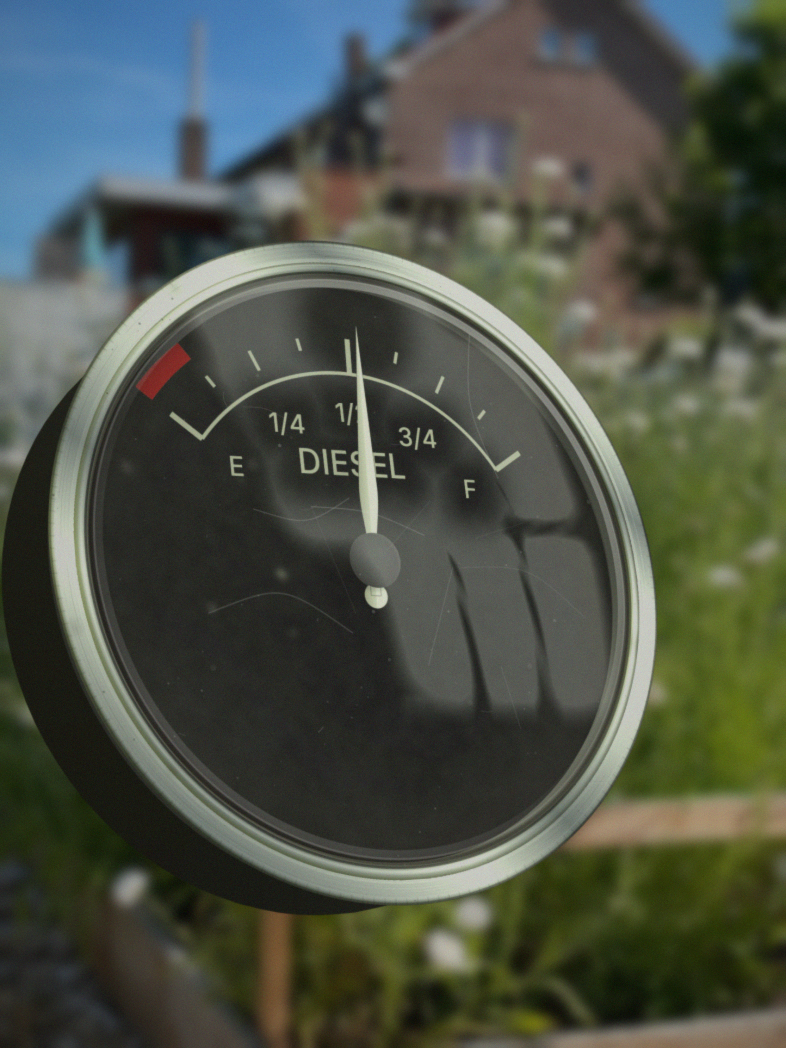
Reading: value=0.5
